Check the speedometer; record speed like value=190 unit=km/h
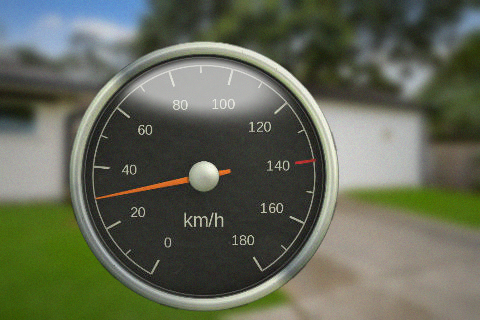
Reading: value=30 unit=km/h
